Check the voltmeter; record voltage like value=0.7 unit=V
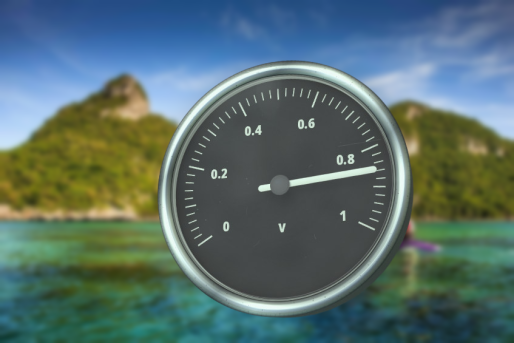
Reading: value=0.86 unit=V
